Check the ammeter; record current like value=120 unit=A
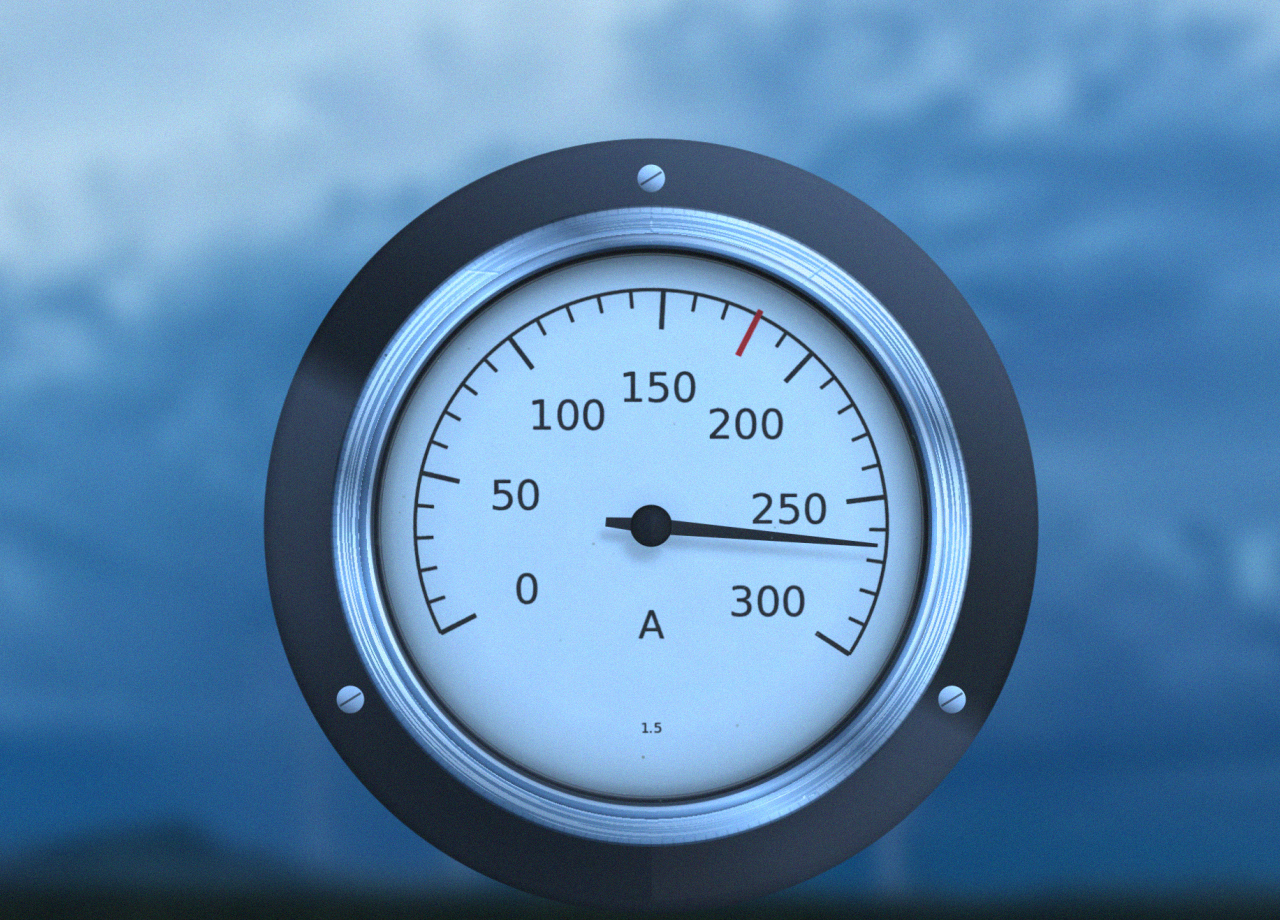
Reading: value=265 unit=A
